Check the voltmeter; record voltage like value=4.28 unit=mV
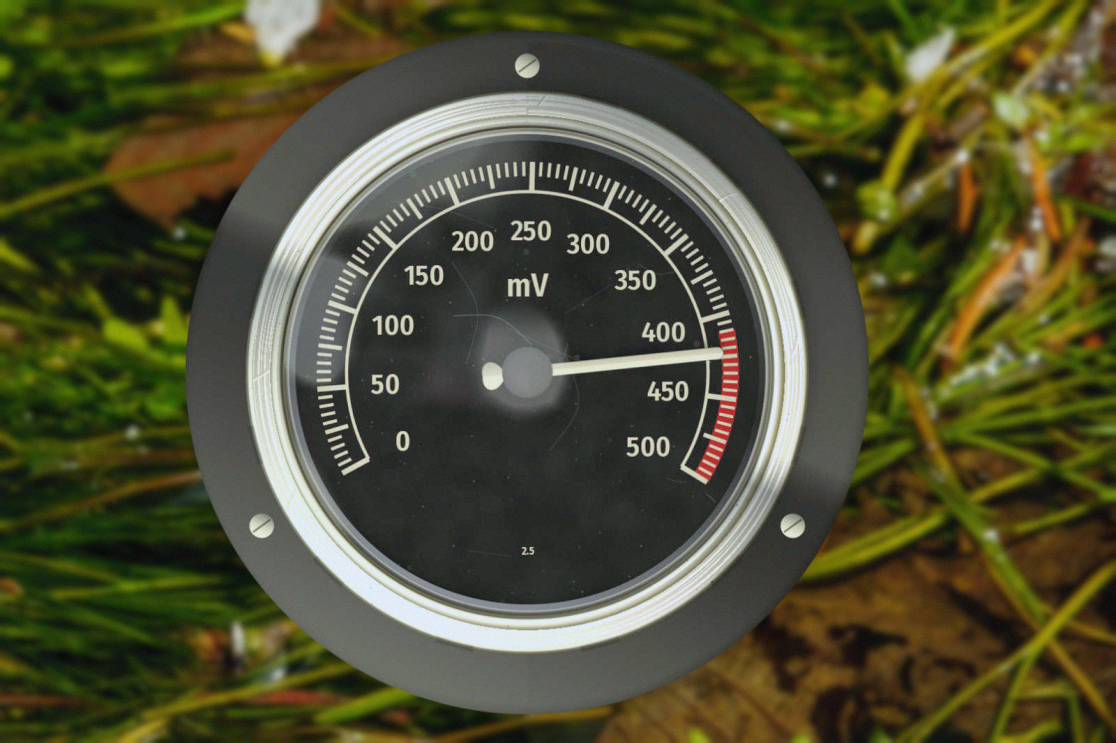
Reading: value=422.5 unit=mV
